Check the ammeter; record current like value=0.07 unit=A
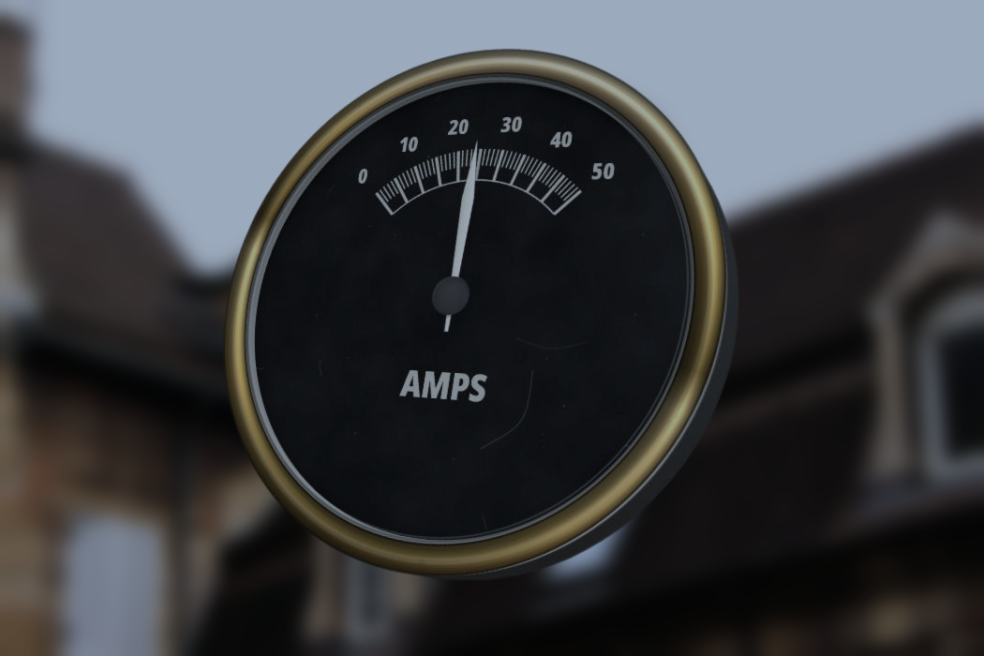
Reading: value=25 unit=A
